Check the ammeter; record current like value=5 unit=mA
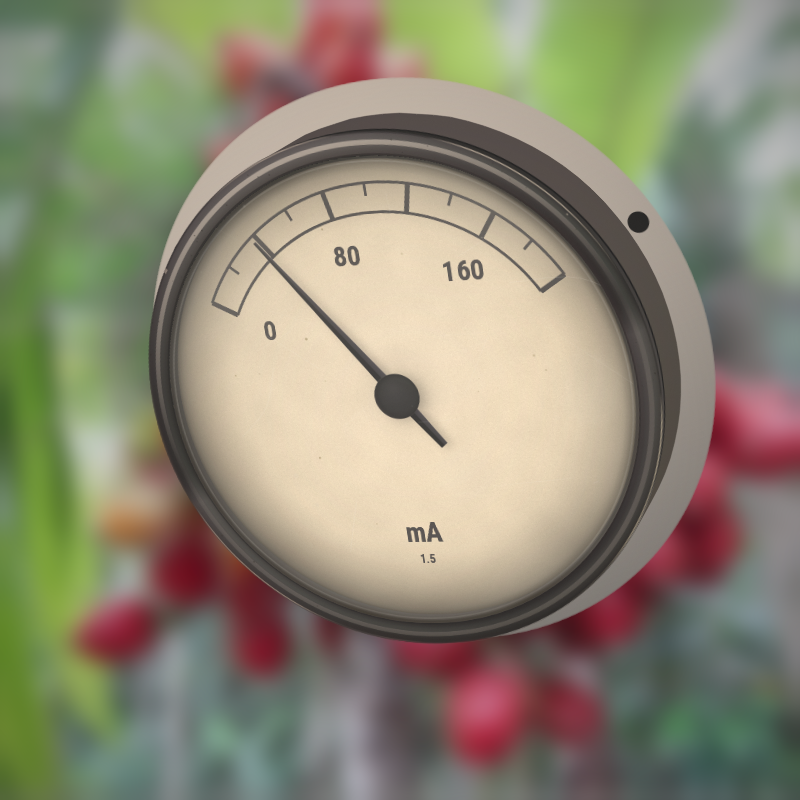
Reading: value=40 unit=mA
